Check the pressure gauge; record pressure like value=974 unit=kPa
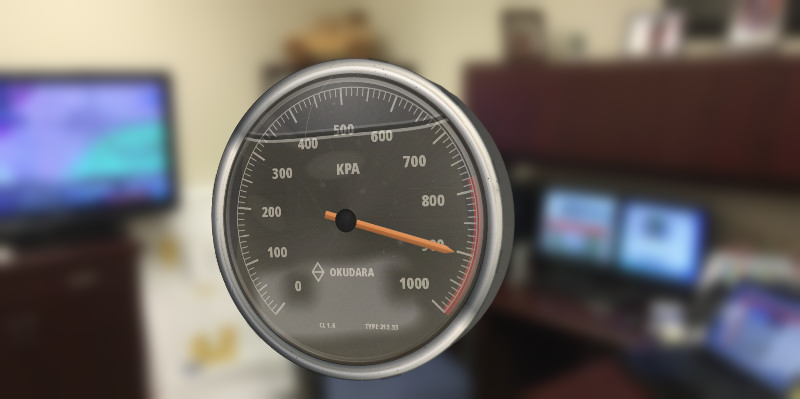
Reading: value=900 unit=kPa
